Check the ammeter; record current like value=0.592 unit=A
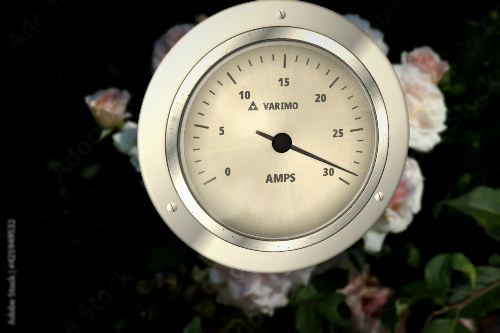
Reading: value=29 unit=A
